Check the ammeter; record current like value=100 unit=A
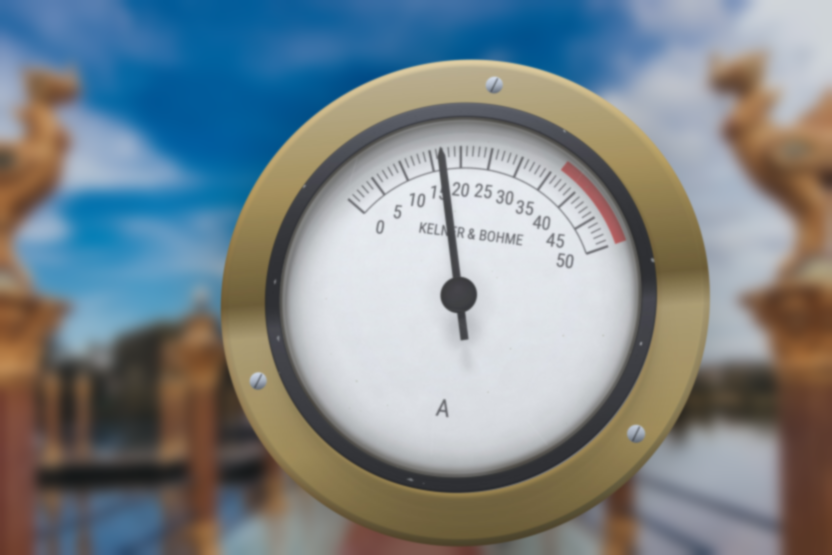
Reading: value=17 unit=A
